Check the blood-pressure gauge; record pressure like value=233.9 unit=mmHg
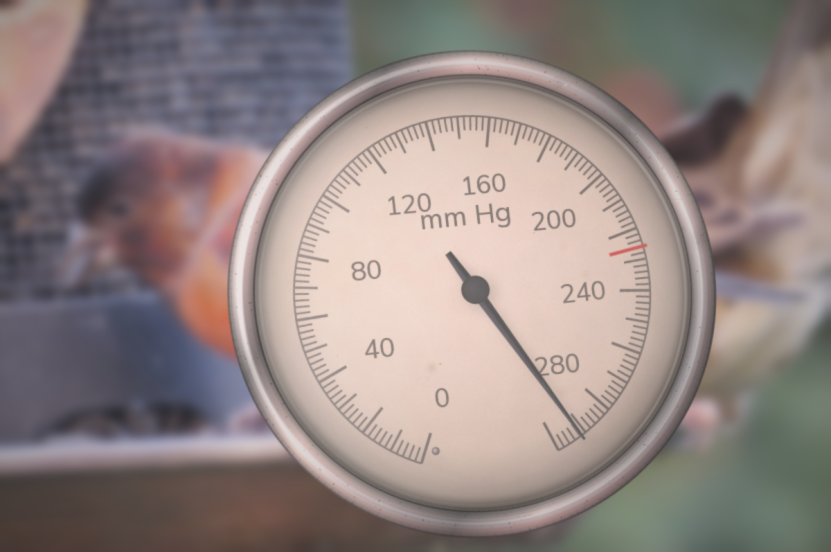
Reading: value=292 unit=mmHg
